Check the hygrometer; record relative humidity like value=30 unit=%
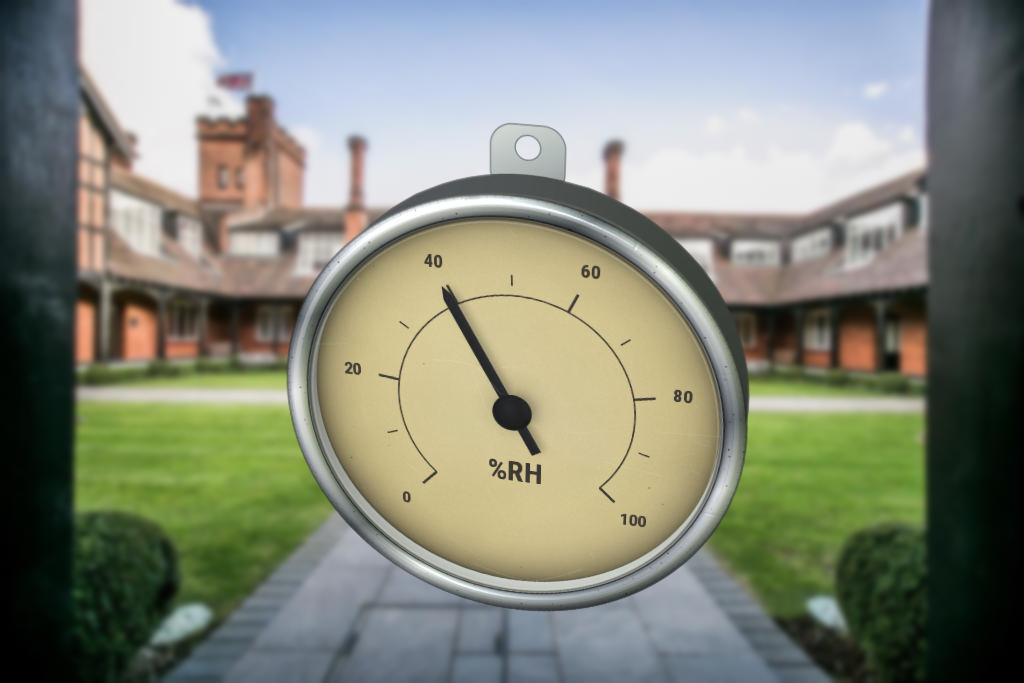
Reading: value=40 unit=%
